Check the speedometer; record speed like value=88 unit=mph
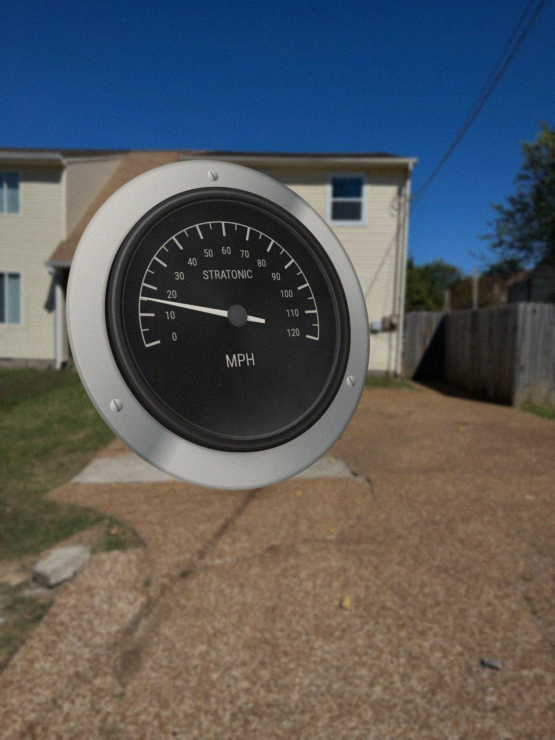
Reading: value=15 unit=mph
